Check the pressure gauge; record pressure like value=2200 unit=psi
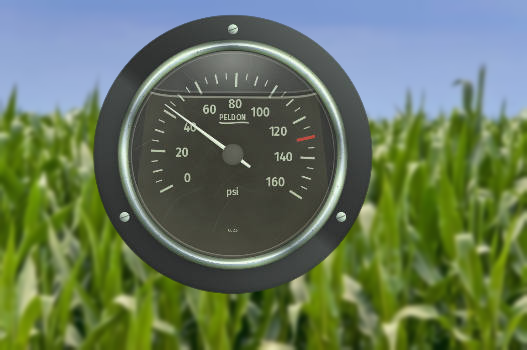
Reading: value=42.5 unit=psi
